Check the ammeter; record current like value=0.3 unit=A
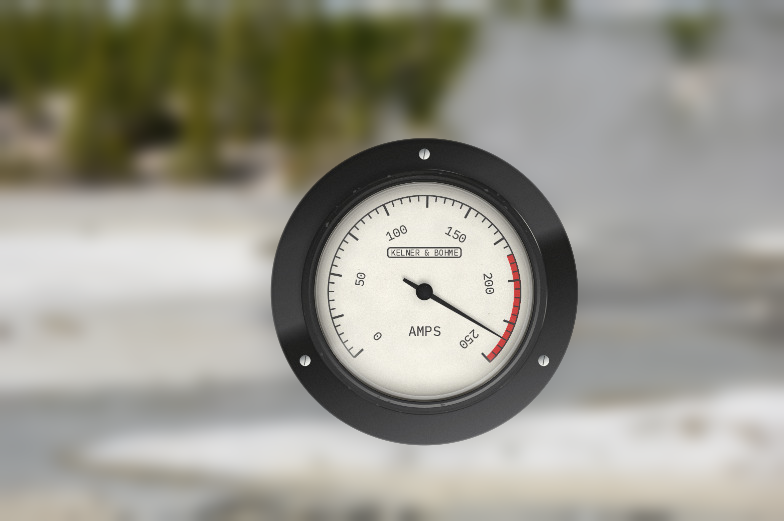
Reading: value=235 unit=A
